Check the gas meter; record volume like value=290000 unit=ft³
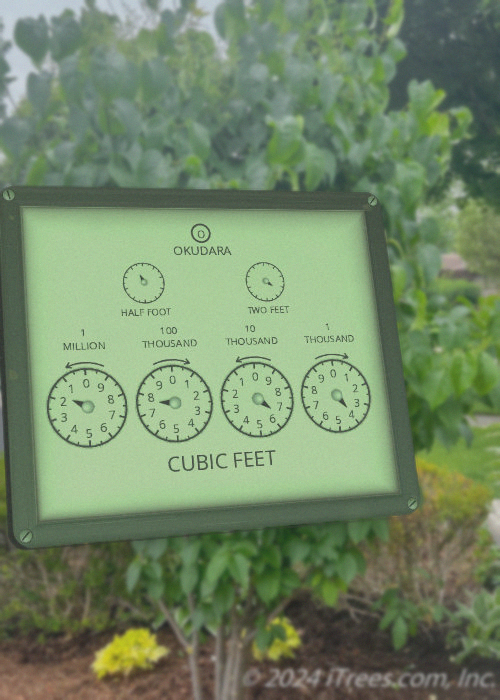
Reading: value=176400 unit=ft³
